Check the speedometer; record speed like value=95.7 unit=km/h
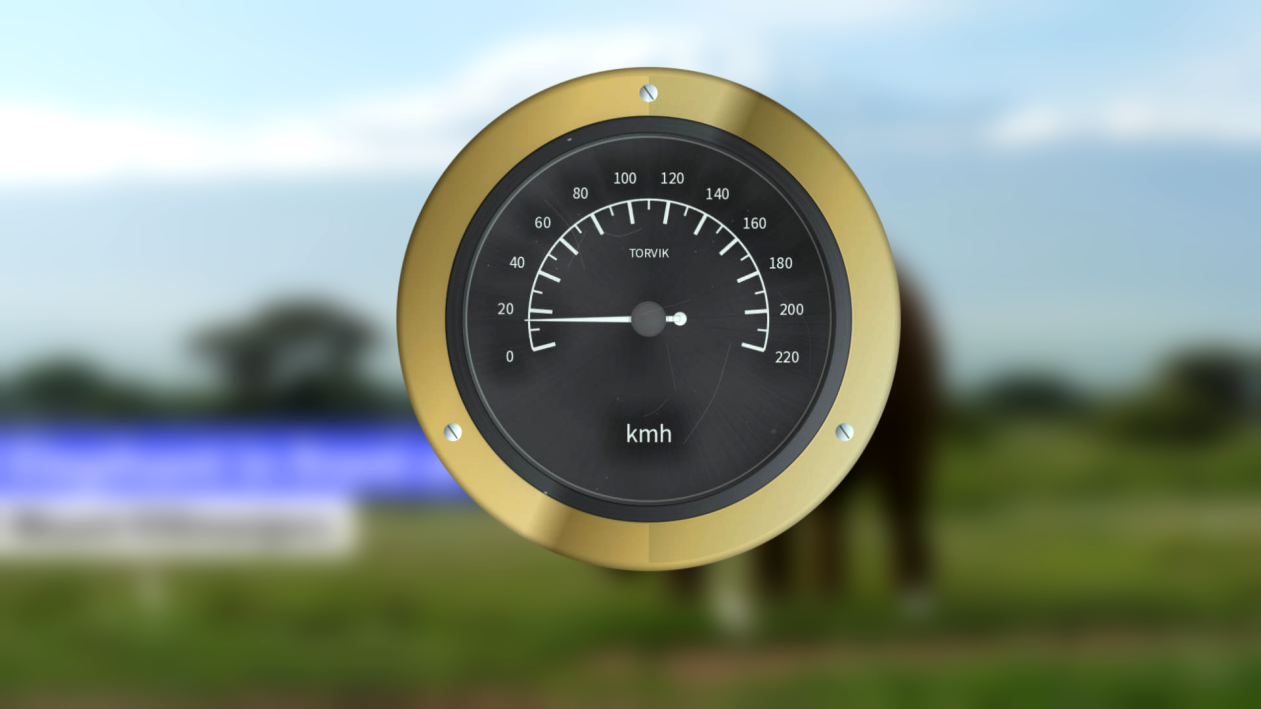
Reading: value=15 unit=km/h
